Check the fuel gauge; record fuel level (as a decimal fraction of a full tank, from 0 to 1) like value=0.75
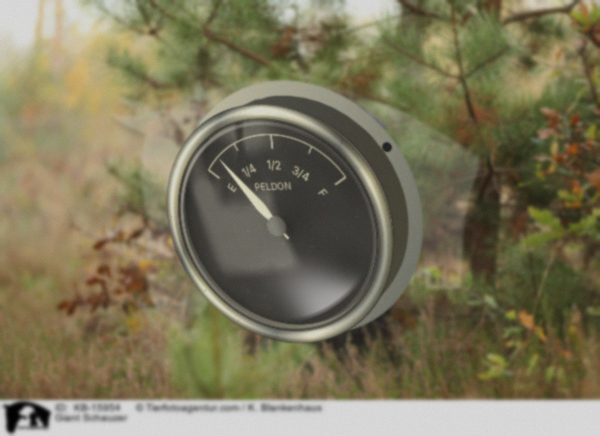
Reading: value=0.125
